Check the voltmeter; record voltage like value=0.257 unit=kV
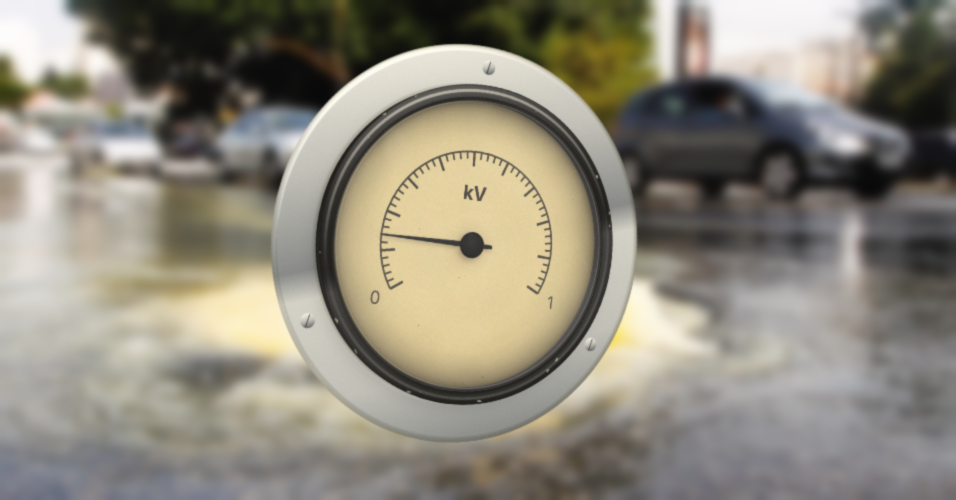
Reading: value=0.14 unit=kV
